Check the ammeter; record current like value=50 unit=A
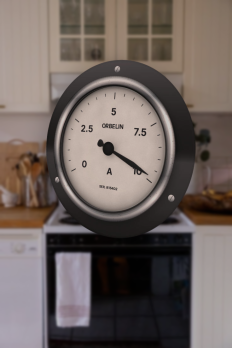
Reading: value=9.75 unit=A
